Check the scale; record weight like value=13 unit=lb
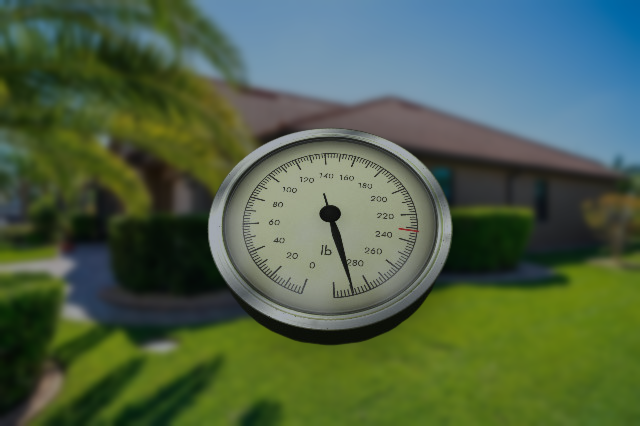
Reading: value=290 unit=lb
